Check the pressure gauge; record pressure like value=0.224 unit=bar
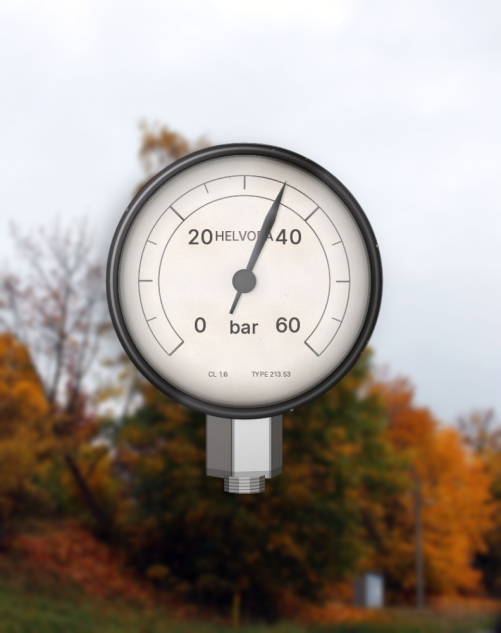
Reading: value=35 unit=bar
